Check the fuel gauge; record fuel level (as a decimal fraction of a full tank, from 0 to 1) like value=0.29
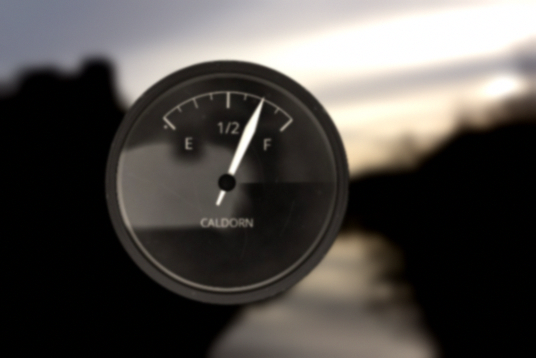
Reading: value=0.75
